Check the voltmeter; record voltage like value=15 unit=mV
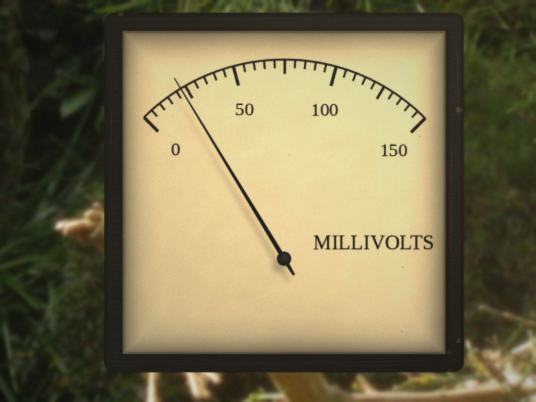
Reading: value=22.5 unit=mV
